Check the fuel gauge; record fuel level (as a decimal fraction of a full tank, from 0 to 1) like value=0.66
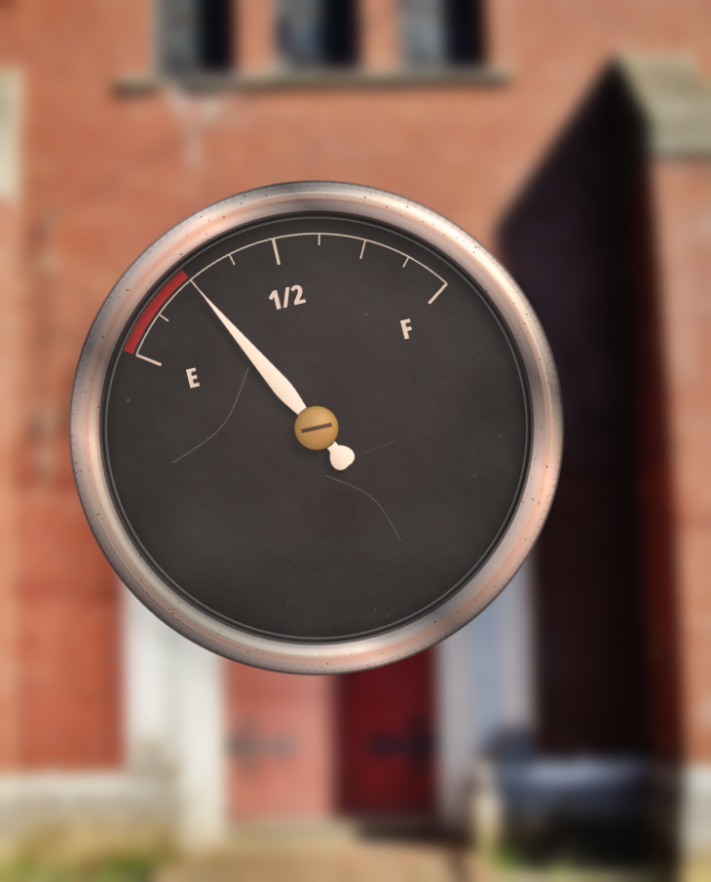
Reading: value=0.25
